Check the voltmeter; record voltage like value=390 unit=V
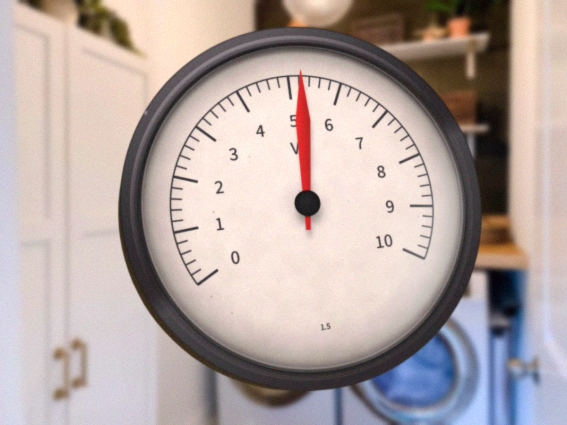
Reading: value=5.2 unit=V
